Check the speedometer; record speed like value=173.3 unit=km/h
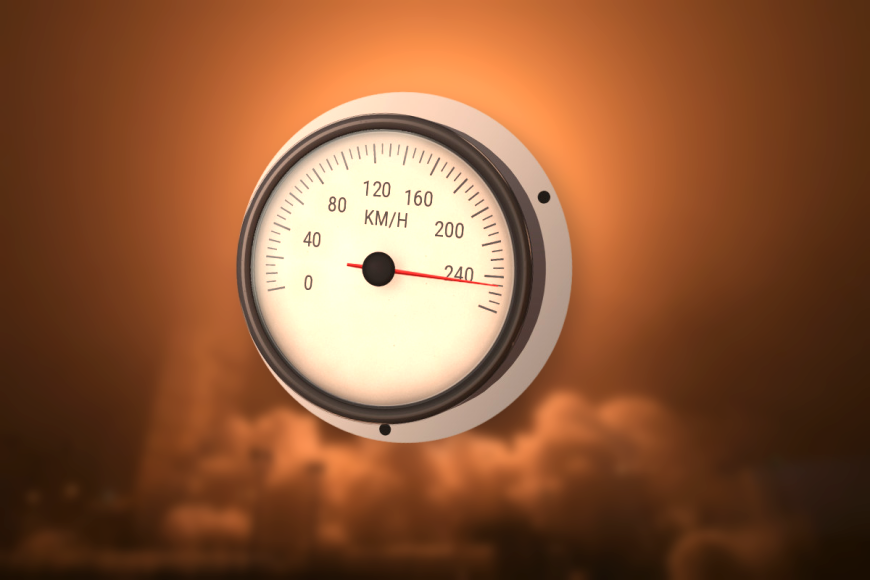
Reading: value=245 unit=km/h
